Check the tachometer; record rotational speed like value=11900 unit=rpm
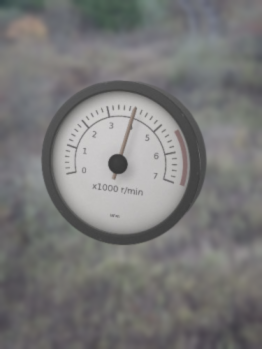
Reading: value=4000 unit=rpm
